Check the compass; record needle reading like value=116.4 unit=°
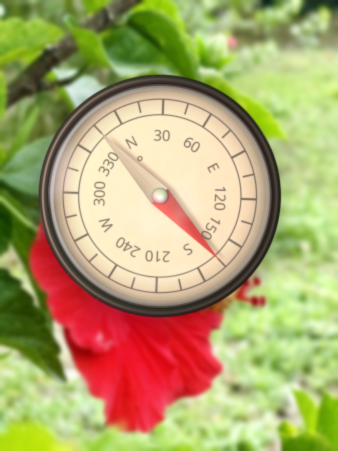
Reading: value=165 unit=°
